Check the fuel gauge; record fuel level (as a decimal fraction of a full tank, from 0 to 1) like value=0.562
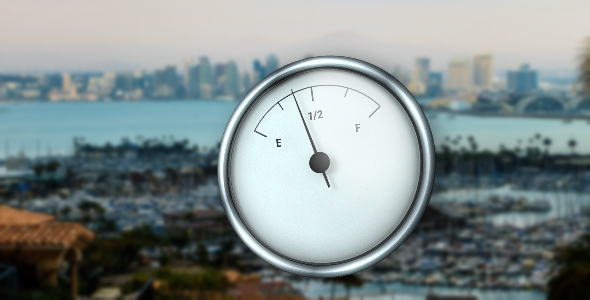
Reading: value=0.375
